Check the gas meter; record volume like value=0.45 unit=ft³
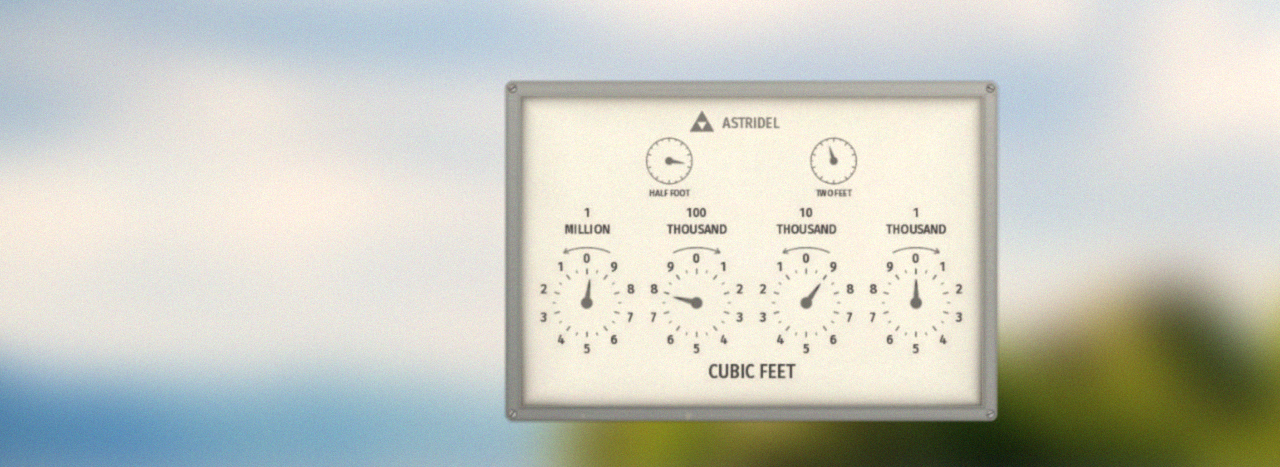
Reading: value=979000 unit=ft³
